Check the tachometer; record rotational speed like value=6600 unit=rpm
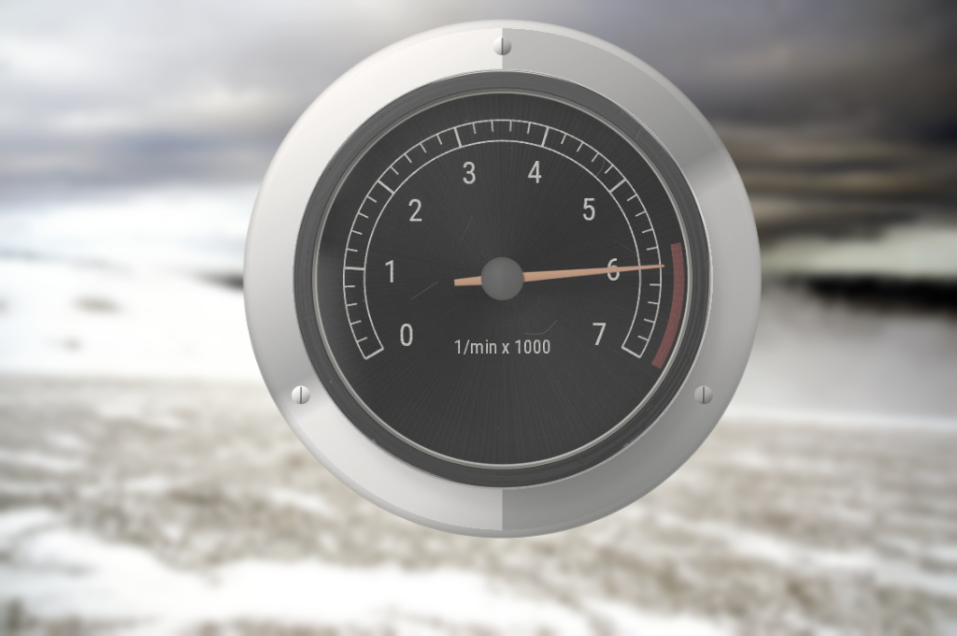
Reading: value=6000 unit=rpm
